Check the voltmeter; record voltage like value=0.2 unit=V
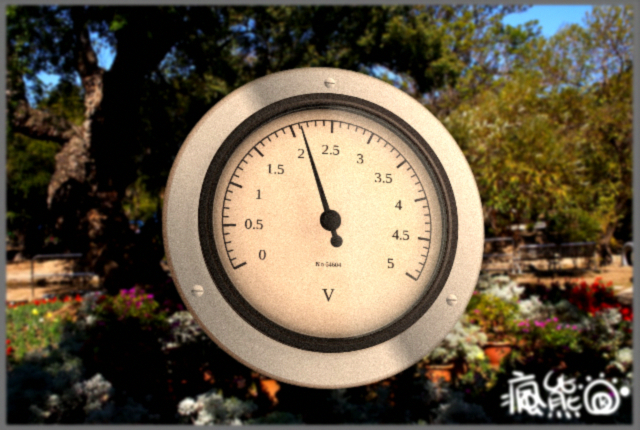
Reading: value=2.1 unit=V
